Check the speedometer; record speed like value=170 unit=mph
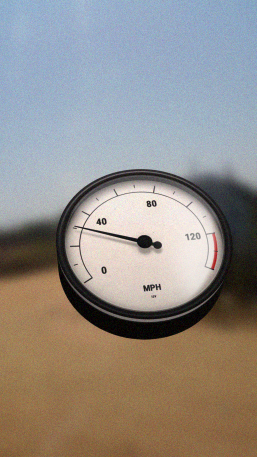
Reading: value=30 unit=mph
